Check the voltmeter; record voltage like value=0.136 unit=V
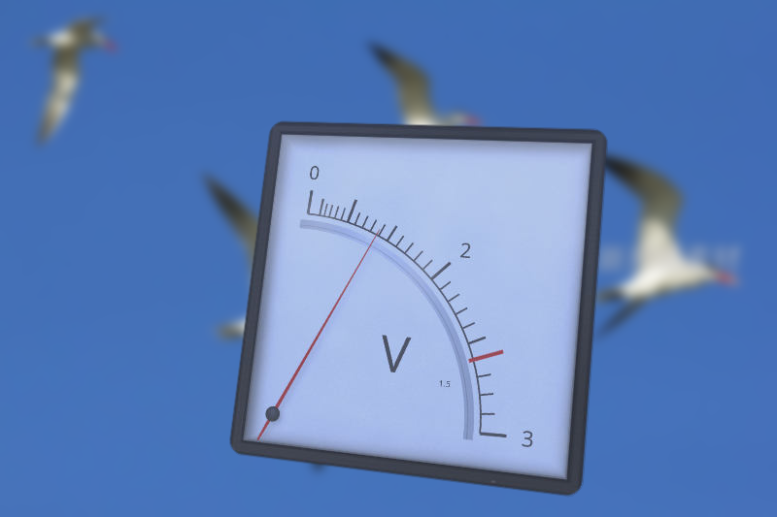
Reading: value=1.4 unit=V
